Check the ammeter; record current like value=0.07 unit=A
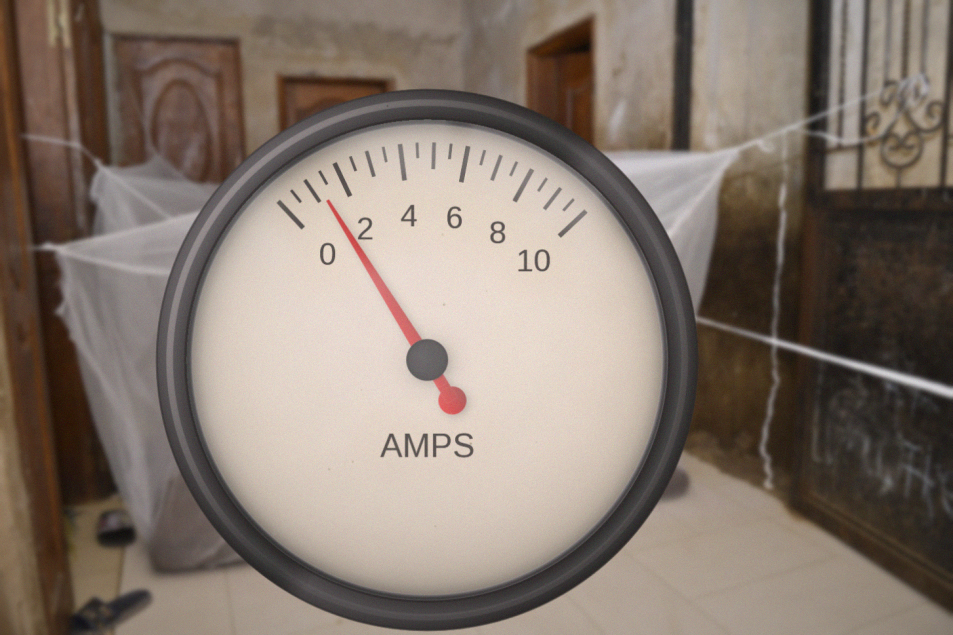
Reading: value=1.25 unit=A
